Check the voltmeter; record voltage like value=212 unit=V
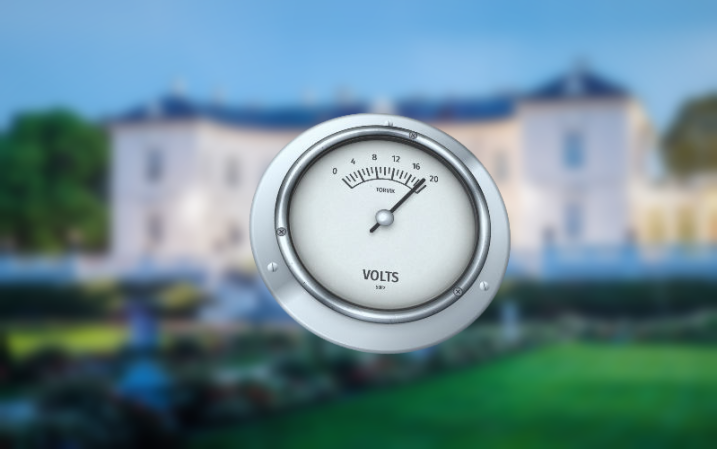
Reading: value=19 unit=V
